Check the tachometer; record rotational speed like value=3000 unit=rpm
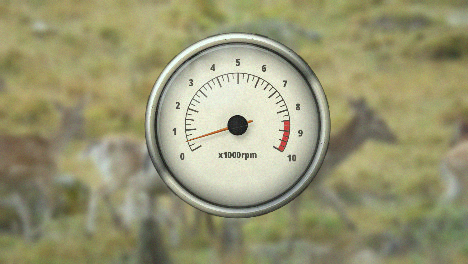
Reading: value=500 unit=rpm
